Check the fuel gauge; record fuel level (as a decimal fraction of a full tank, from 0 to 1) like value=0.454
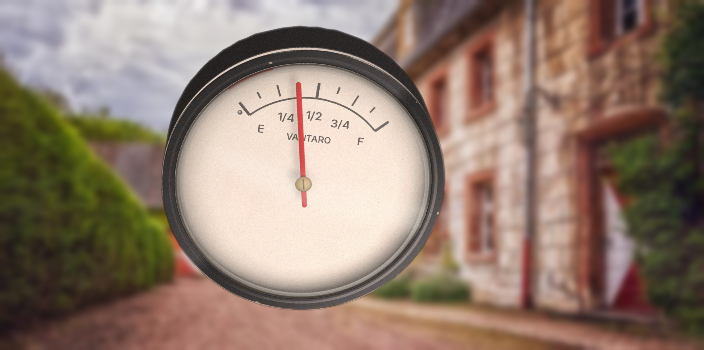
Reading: value=0.375
